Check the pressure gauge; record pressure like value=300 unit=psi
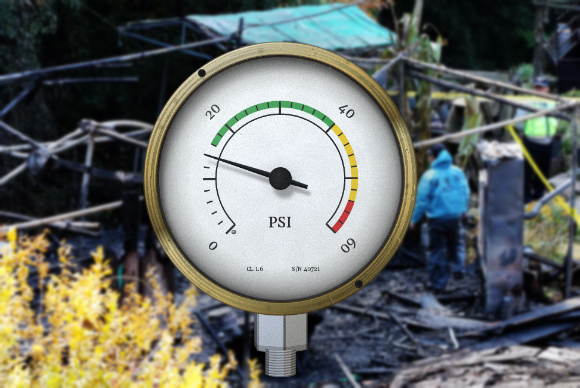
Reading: value=14 unit=psi
